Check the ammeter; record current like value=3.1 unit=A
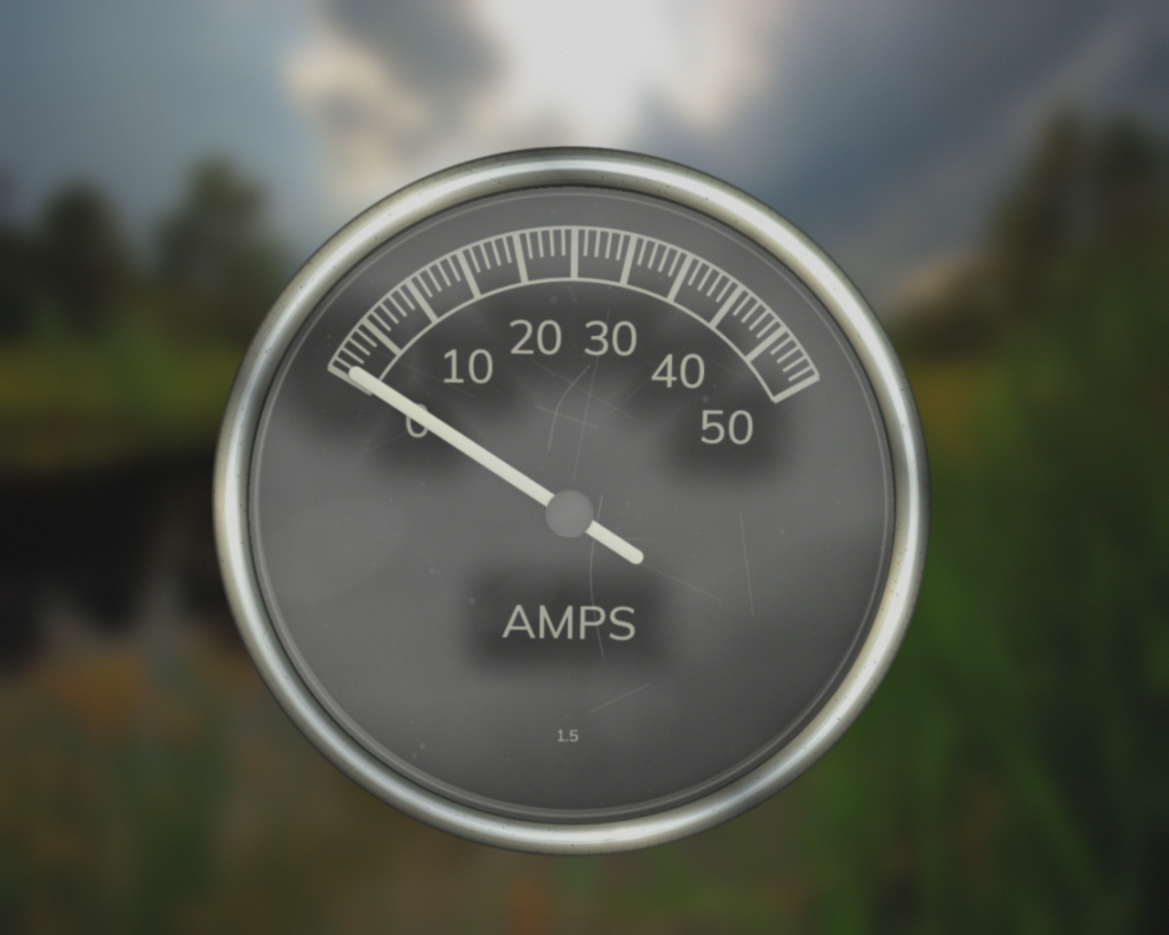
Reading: value=1 unit=A
